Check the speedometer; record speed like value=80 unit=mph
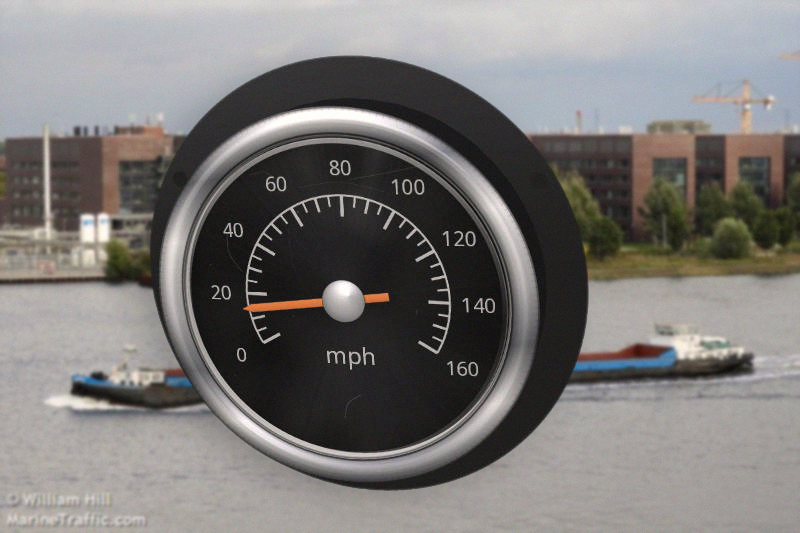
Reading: value=15 unit=mph
